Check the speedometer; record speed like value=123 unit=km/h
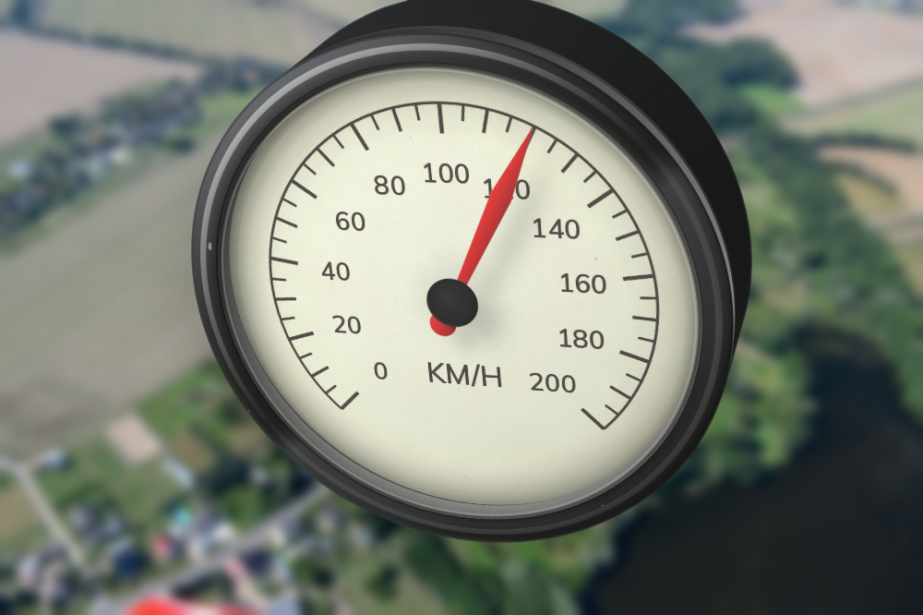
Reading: value=120 unit=km/h
